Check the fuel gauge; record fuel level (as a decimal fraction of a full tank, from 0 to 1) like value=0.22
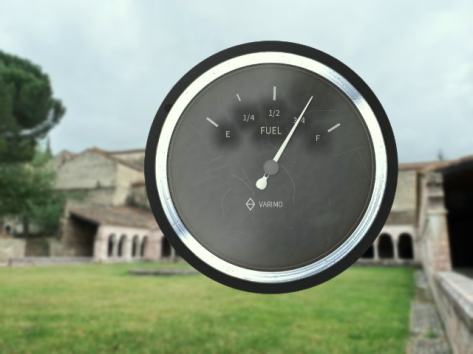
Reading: value=0.75
